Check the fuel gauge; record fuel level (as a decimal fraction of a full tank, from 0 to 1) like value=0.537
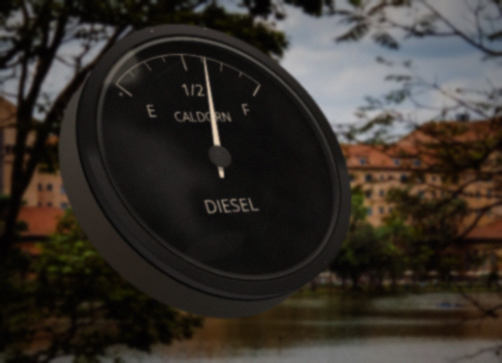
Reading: value=0.625
